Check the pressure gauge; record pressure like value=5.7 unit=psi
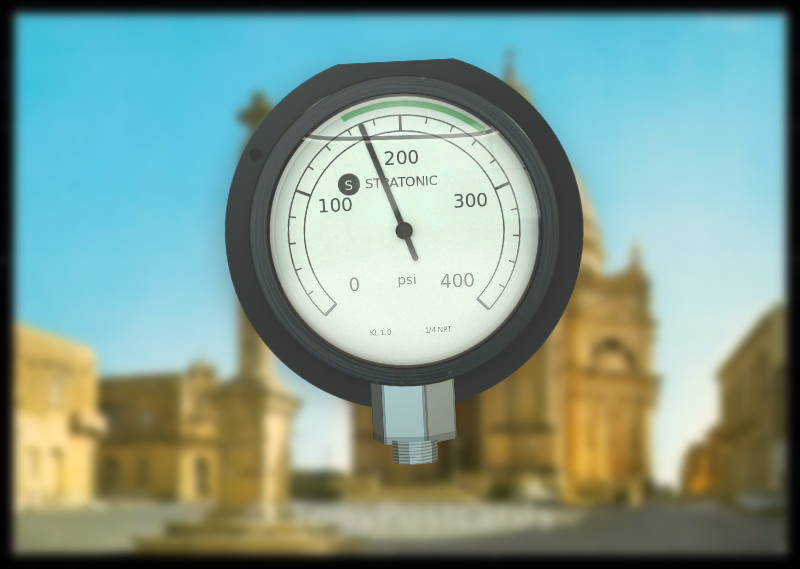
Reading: value=170 unit=psi
